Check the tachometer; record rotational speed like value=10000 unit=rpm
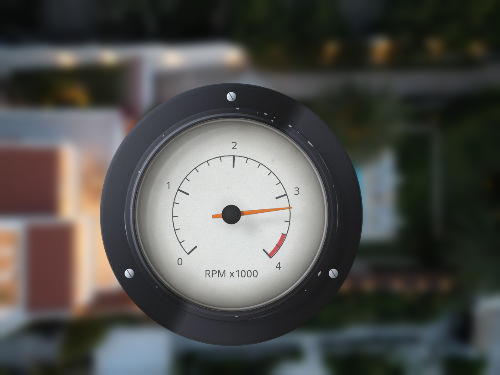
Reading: value=3200 unit=rpm
